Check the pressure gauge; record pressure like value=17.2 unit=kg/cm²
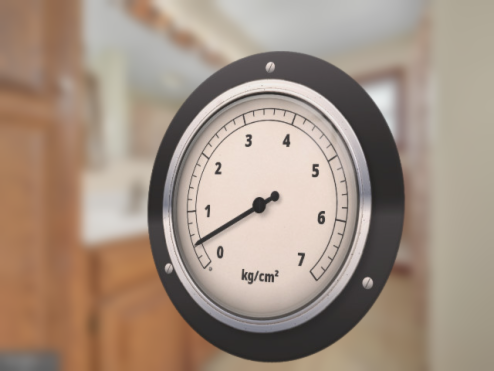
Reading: value=0.4 unit=kg/cm²
